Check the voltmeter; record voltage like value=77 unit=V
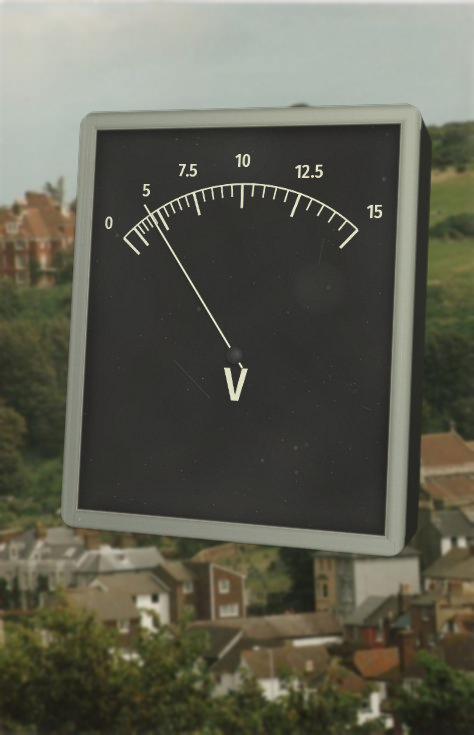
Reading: value=4.5 unit=V
